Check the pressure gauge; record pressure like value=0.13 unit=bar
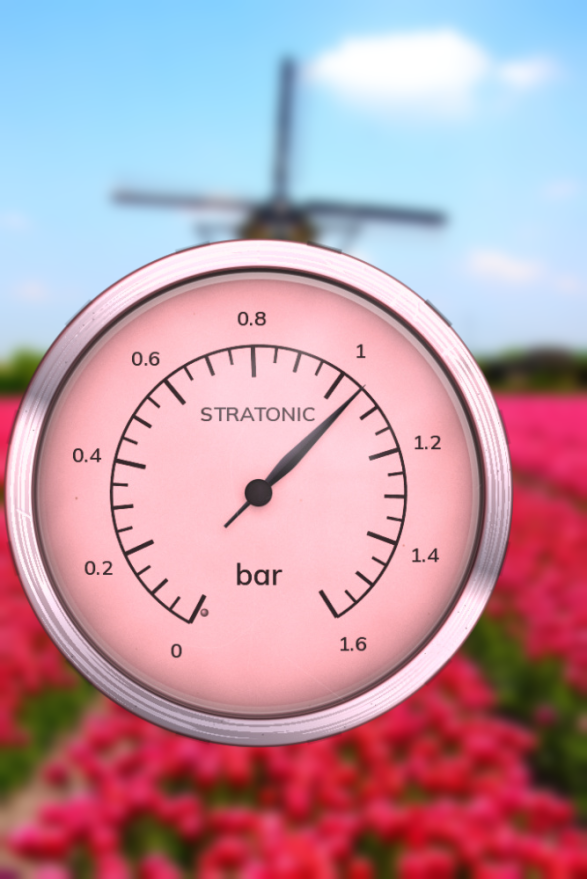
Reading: value=1.05 unit=bar
